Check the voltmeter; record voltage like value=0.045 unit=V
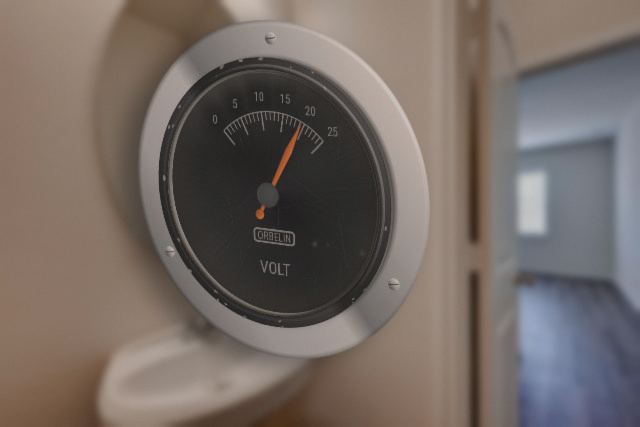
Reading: value=20 unit=V
